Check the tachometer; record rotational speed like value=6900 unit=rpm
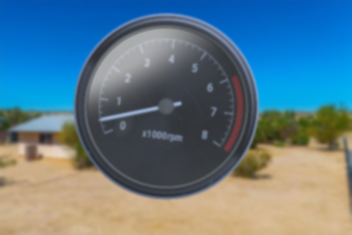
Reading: value=400 unit=rpm
